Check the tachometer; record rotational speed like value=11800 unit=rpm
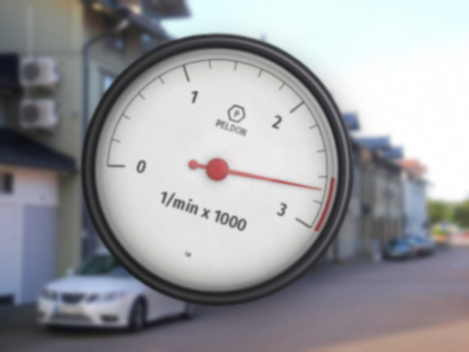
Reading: value=2700 unit=rpm
